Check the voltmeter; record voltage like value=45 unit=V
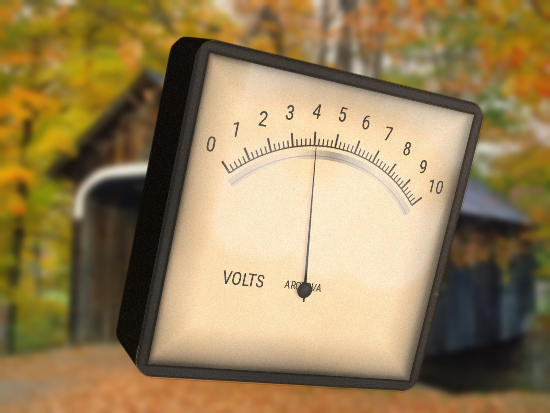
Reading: value=4 unit=V
